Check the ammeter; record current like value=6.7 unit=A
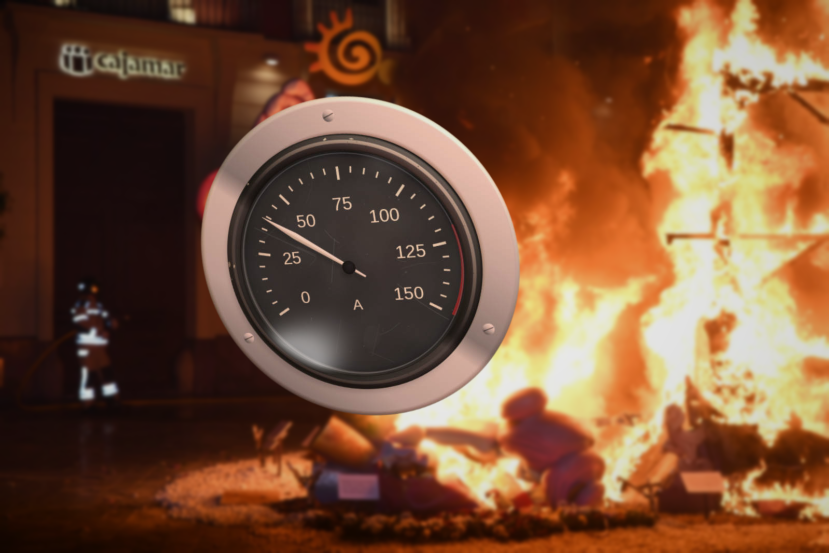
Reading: value=40 unit=A
